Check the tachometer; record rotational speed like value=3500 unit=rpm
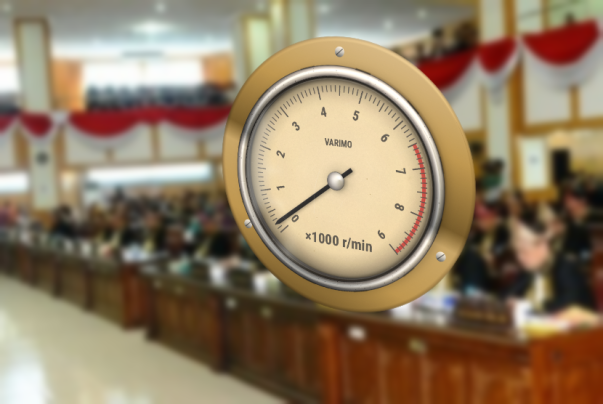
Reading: value=200 unit=rpm
